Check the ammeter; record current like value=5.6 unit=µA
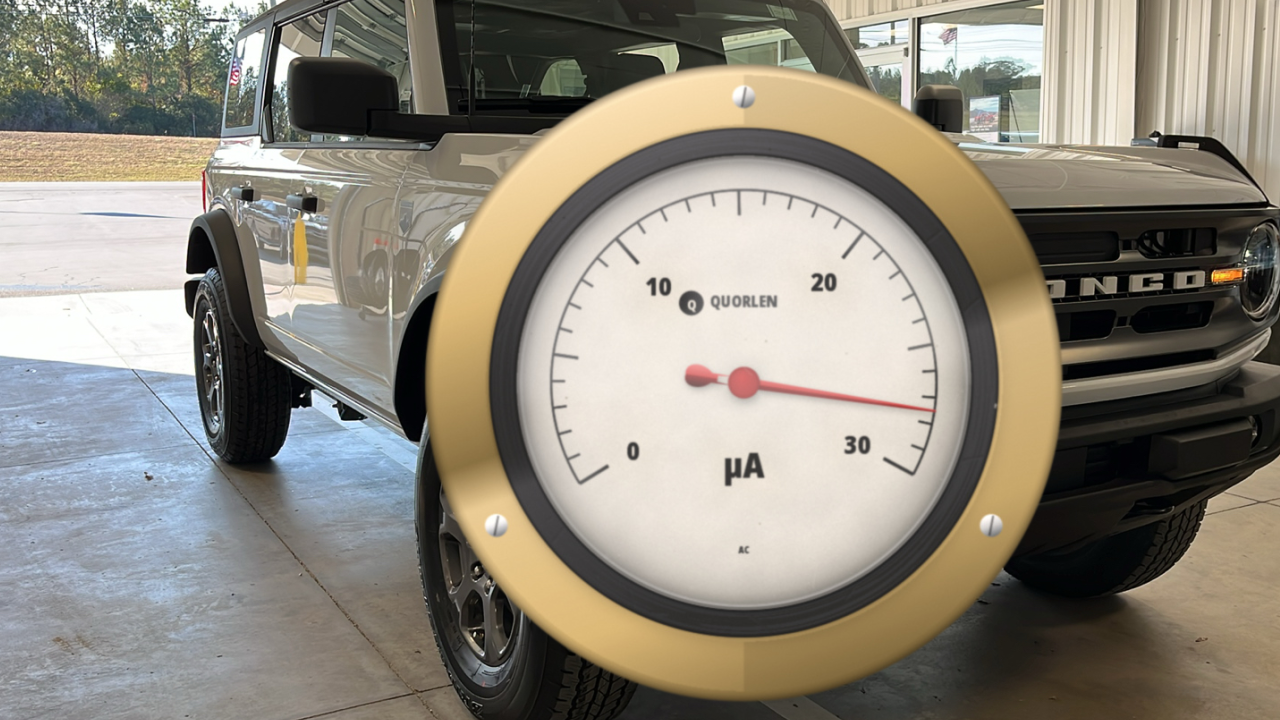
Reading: value=27.5 unit=µA
